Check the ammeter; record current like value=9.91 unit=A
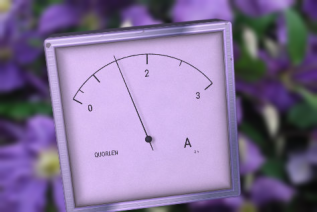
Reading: value=1.5 unit=A
